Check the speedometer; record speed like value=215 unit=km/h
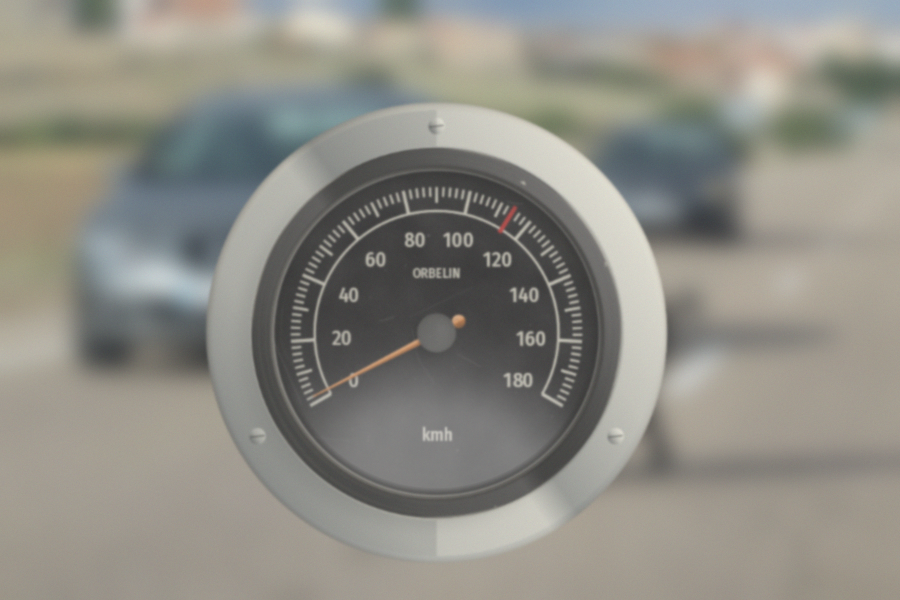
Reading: value=2 unit=km/h
